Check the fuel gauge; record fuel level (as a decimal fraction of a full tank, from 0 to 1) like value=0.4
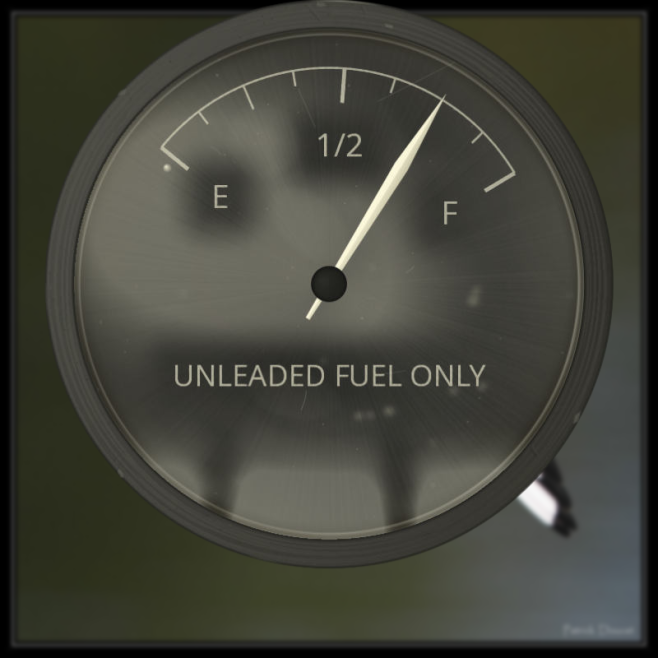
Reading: value=0.75
